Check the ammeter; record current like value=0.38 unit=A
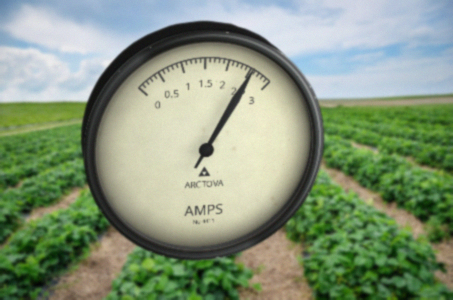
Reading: value=2.5 unit=A
